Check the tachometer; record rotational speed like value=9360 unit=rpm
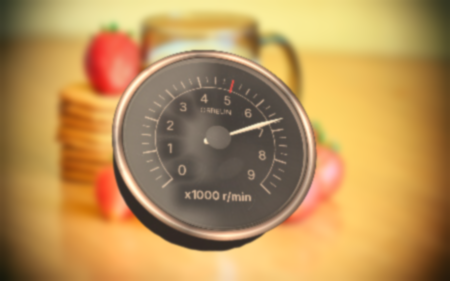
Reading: value=6750 unit=rpm
